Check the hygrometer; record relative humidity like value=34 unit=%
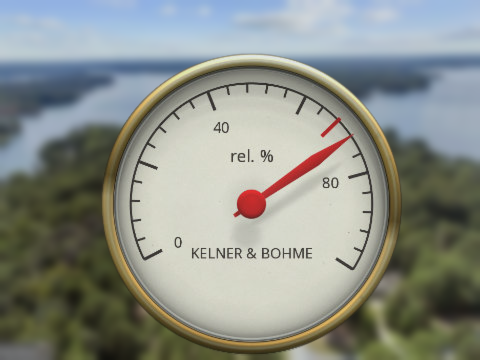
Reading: value=72 unit=%
